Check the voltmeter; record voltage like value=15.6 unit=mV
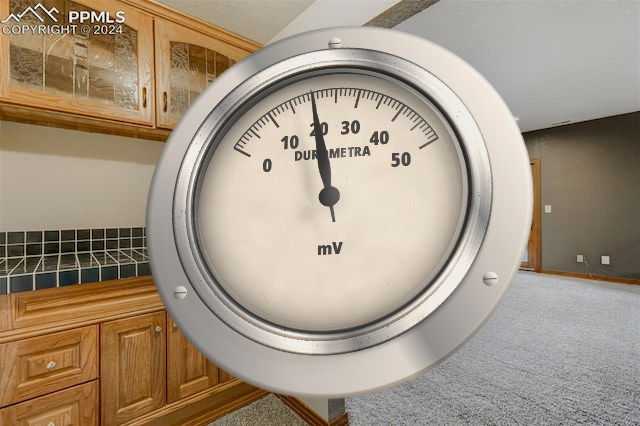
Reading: value=20 unit=mV
